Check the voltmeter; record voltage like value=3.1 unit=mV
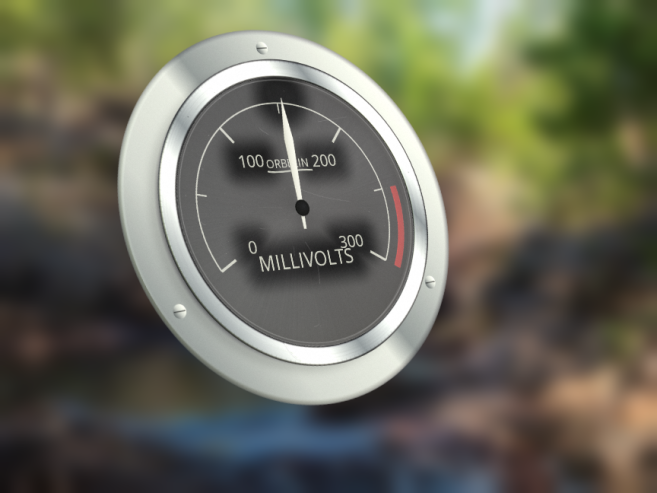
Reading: value=150 unit=mV
